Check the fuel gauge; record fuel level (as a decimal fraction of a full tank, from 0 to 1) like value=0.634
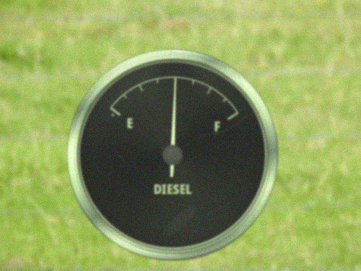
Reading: value=0.5
